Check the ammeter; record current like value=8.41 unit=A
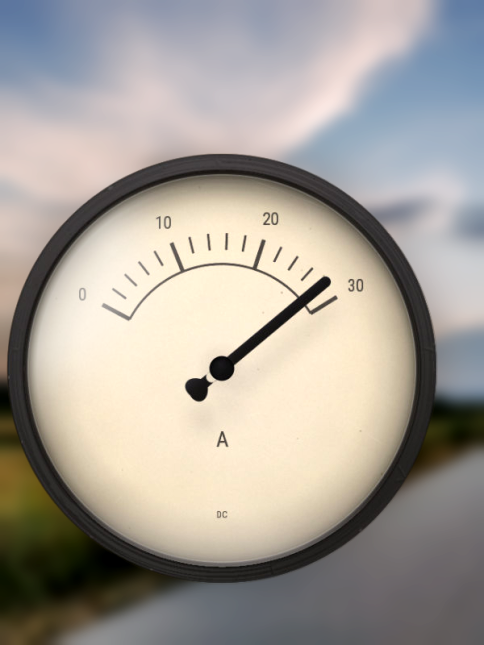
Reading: value=28 unit=A
